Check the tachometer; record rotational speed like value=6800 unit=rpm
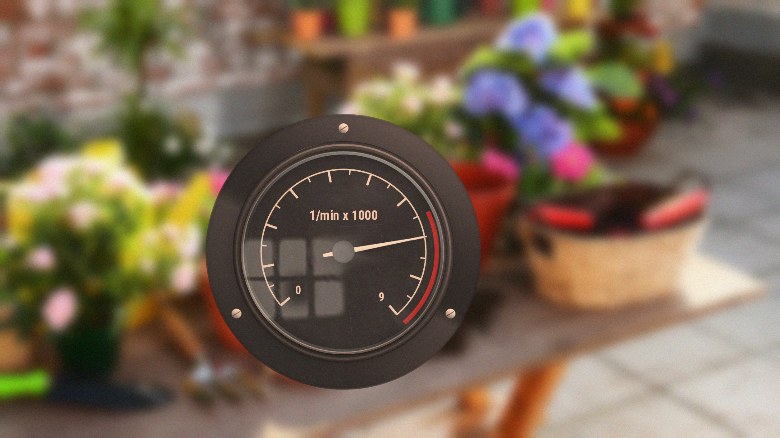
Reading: value=7000 unit=rpm
